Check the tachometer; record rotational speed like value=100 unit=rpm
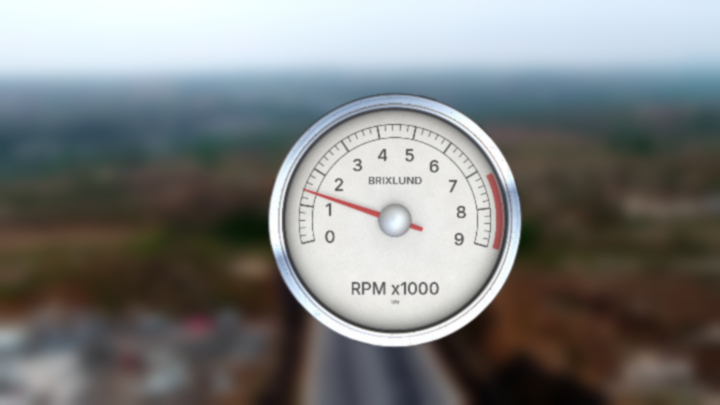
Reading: value=1400 unit=rpm
